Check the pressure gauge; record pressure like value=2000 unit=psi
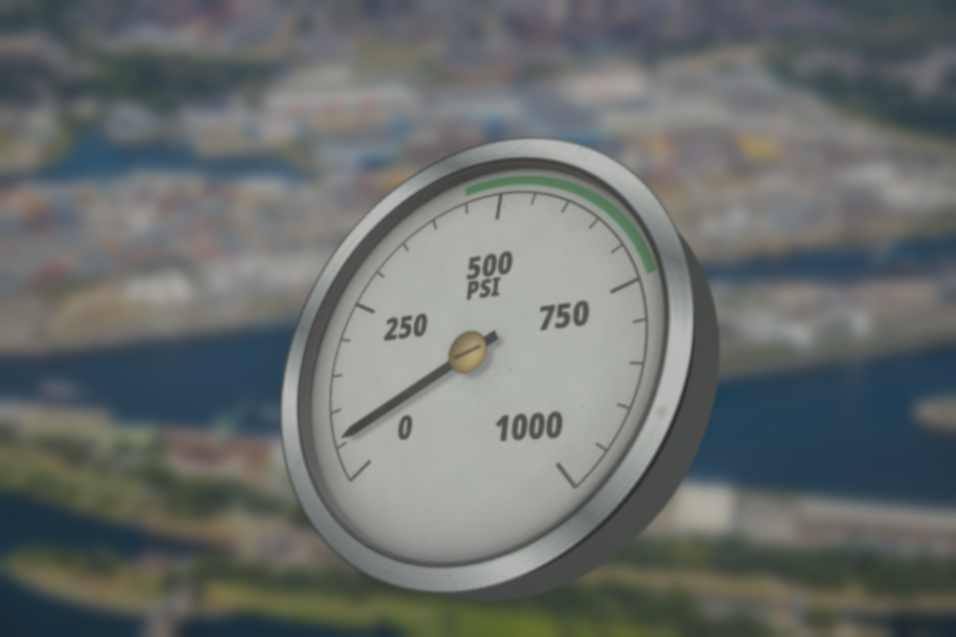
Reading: value=50 unit=psi
